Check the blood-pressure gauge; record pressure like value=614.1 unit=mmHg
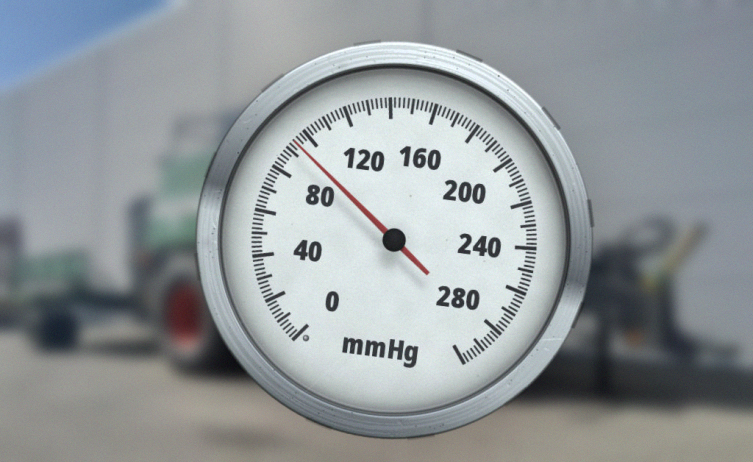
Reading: value=94 unit=mmHg
